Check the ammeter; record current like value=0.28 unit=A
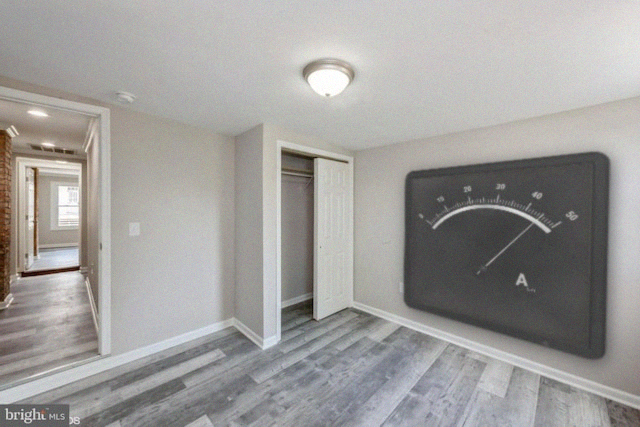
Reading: value=45 unit=A
